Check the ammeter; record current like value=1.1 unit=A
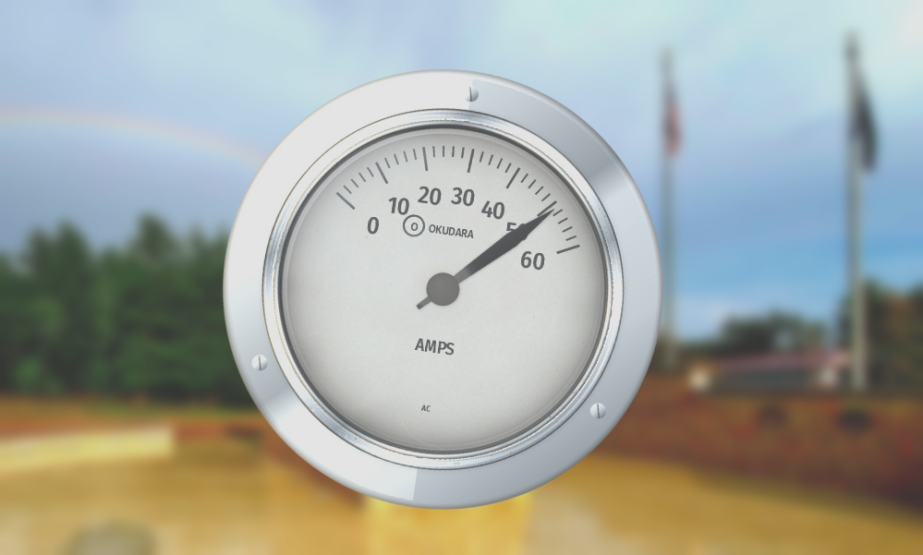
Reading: value=51 unit=A
